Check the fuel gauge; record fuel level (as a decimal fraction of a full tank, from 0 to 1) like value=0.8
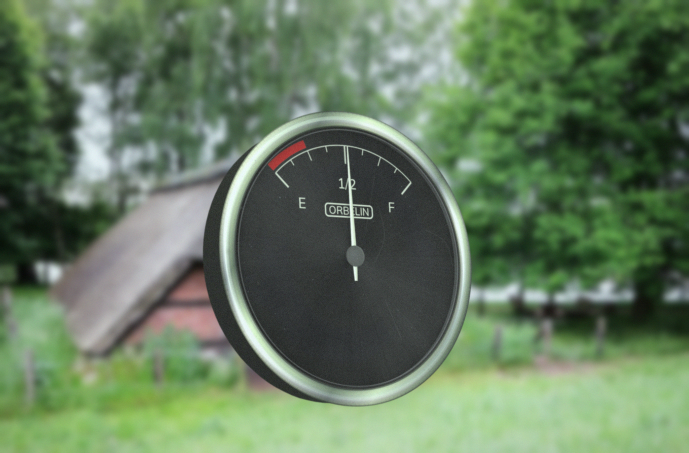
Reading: value=0.5
